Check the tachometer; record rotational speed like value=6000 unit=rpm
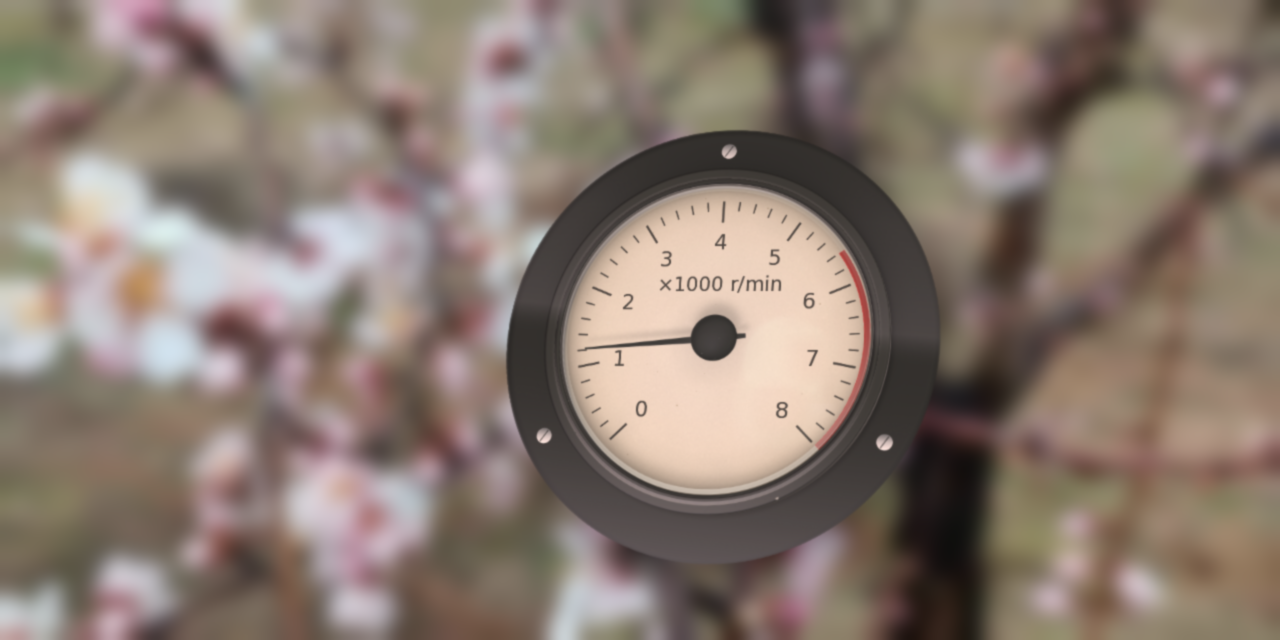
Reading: value=1200 unit=rpm
